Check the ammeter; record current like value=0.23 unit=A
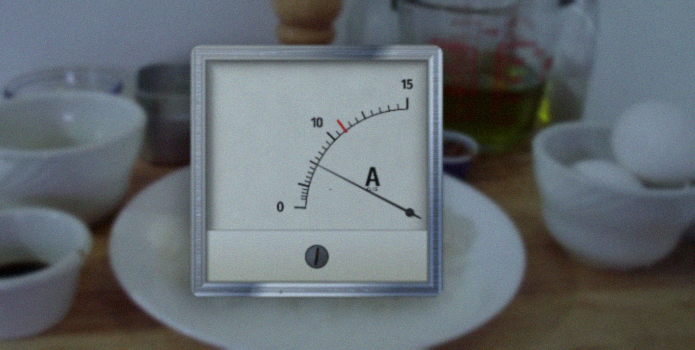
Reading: value=7.5 unit=A
